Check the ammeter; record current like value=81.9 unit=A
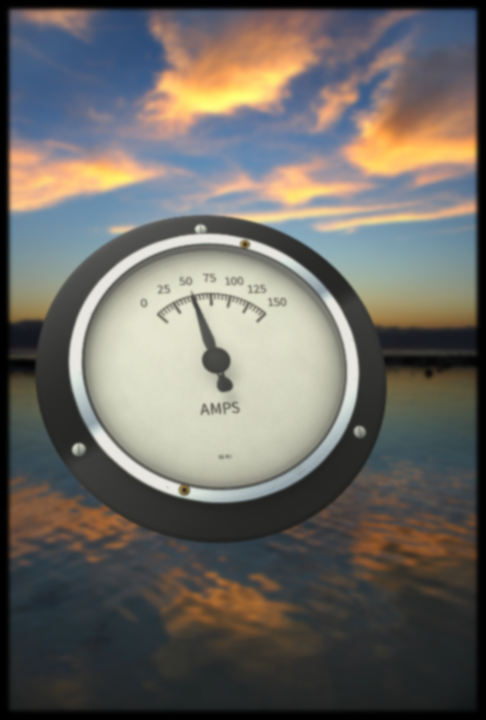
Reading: value=50 unit=A
